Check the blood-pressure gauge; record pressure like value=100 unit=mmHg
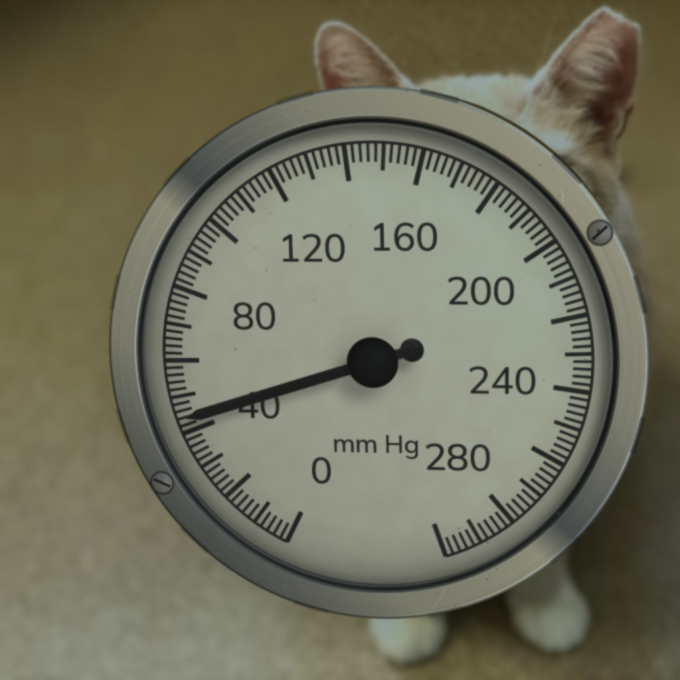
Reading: value=44 unit=mmHg
